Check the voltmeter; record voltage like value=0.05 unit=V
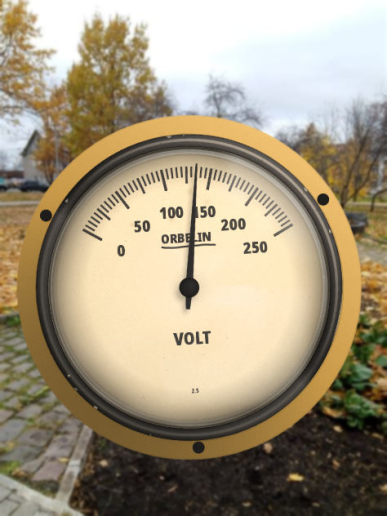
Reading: value=135 unit=V
